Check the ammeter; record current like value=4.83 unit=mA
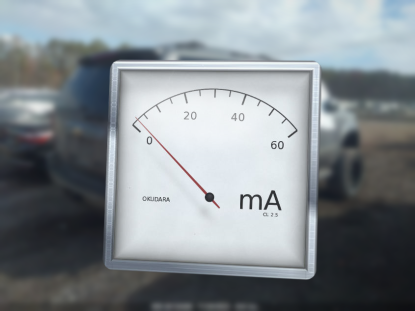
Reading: value=2.5 unit=mA
